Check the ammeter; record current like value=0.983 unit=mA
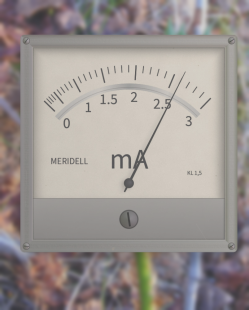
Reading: value=2.6 unit=mA
